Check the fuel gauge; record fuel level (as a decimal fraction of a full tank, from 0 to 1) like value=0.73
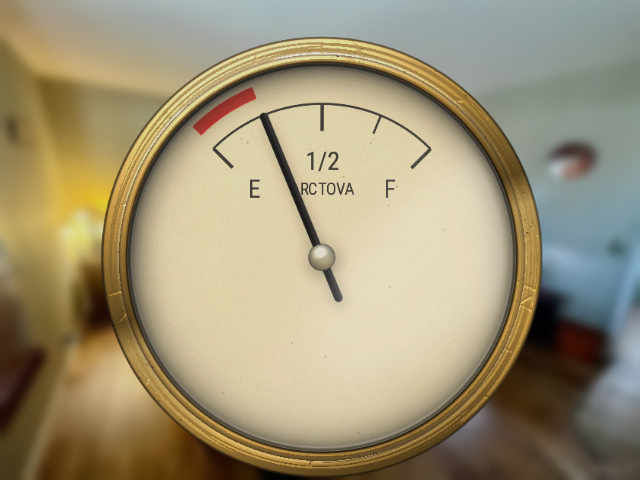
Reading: value=0.25
